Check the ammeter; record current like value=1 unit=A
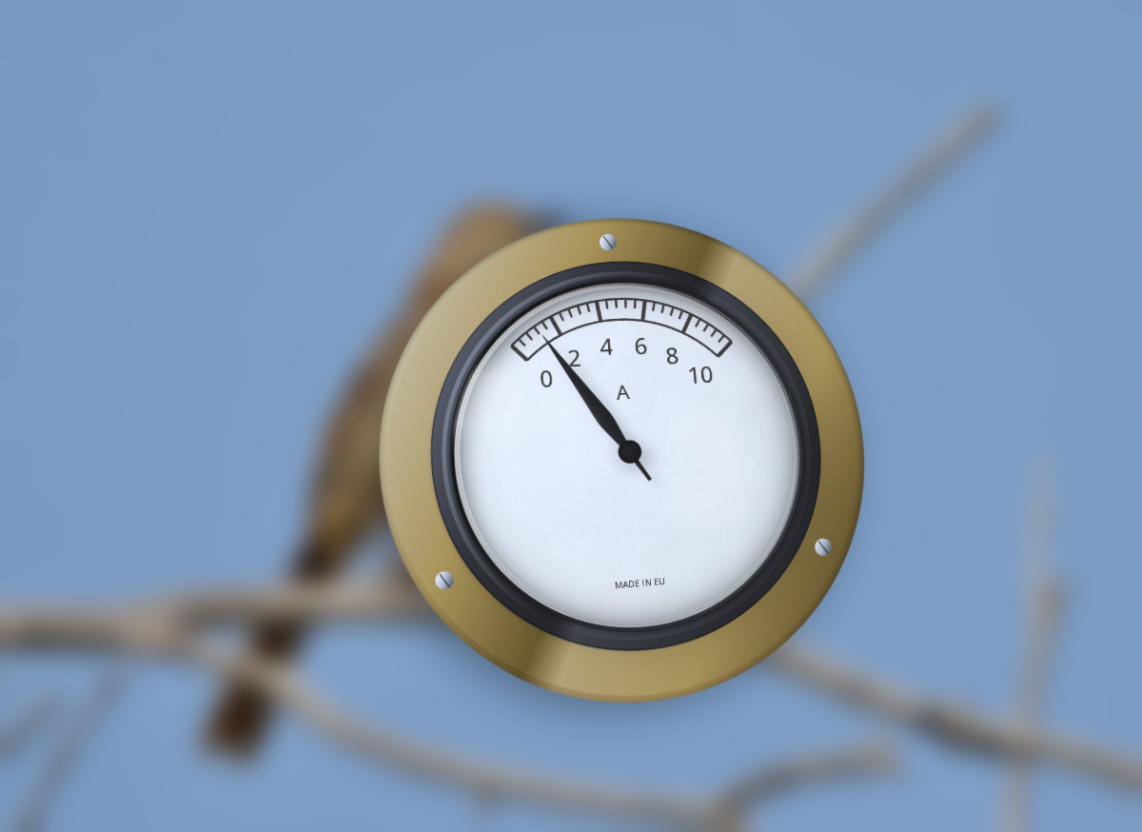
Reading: value=1.2 unit=A
